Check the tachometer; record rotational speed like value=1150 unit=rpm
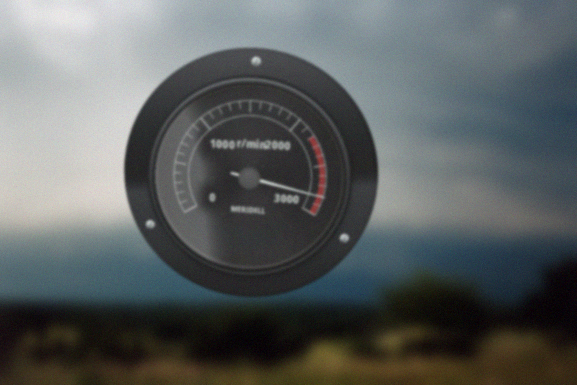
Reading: value=2800 unit=rpm
